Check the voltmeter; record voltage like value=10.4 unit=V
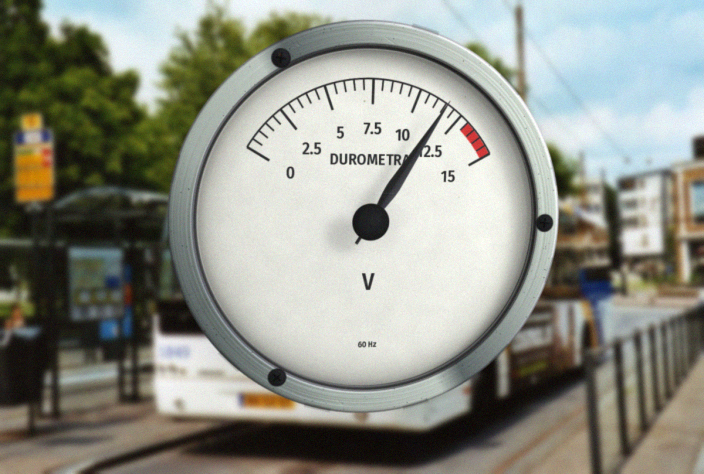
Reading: value=11.5 unit=V
